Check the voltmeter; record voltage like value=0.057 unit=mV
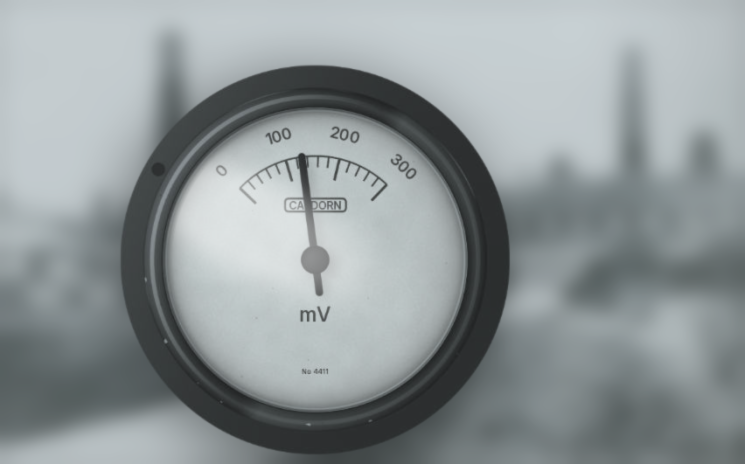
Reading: value=130 unit=mV
